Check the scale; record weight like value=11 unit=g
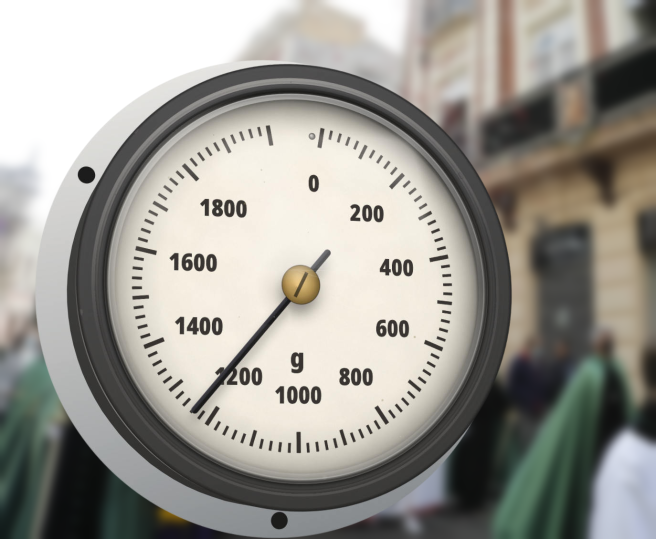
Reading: value=1240 unit=g
